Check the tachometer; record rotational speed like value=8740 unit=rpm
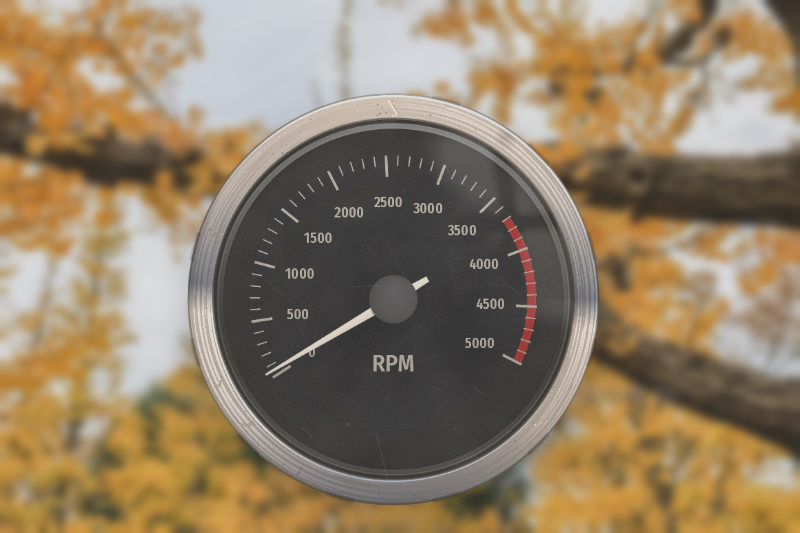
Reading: value=50 unit=rpm
